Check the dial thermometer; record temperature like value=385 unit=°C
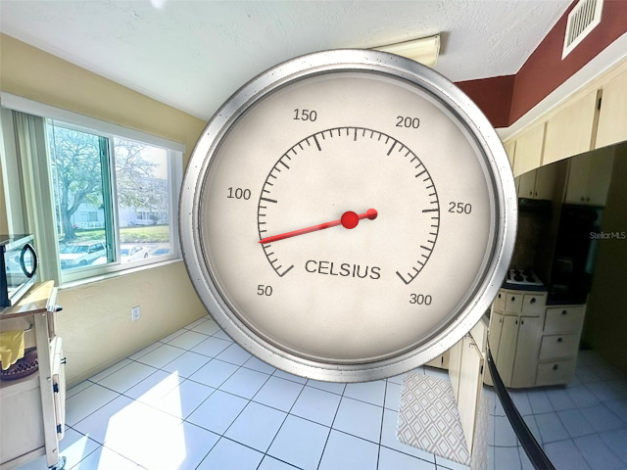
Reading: value=75 unit=°C
